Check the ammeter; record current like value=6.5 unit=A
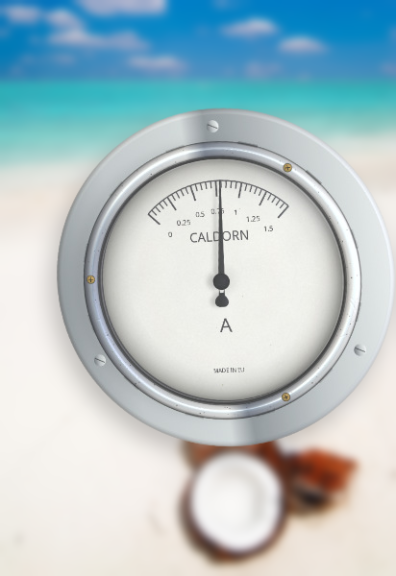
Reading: value=0.8 unit=A
